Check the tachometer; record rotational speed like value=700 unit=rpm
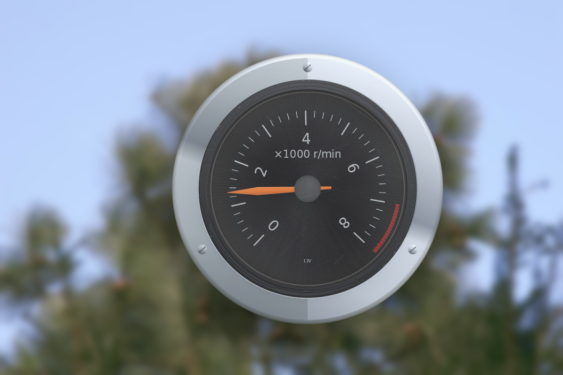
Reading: value=1300 unit=rpm
